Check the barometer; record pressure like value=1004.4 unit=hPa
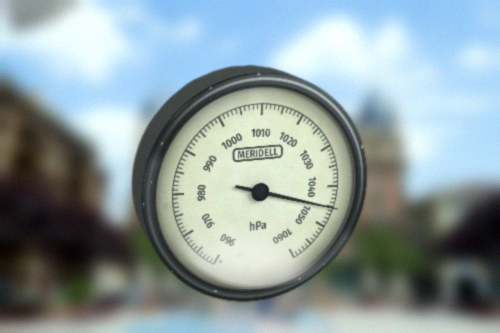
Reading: value=1045 unit=hPa
